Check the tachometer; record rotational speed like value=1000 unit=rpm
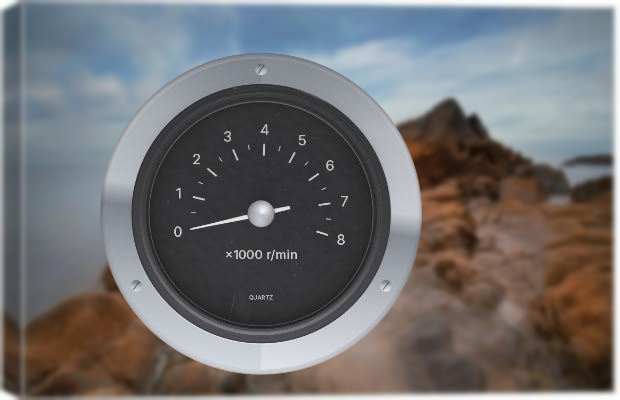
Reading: value=0 unit=rpm
